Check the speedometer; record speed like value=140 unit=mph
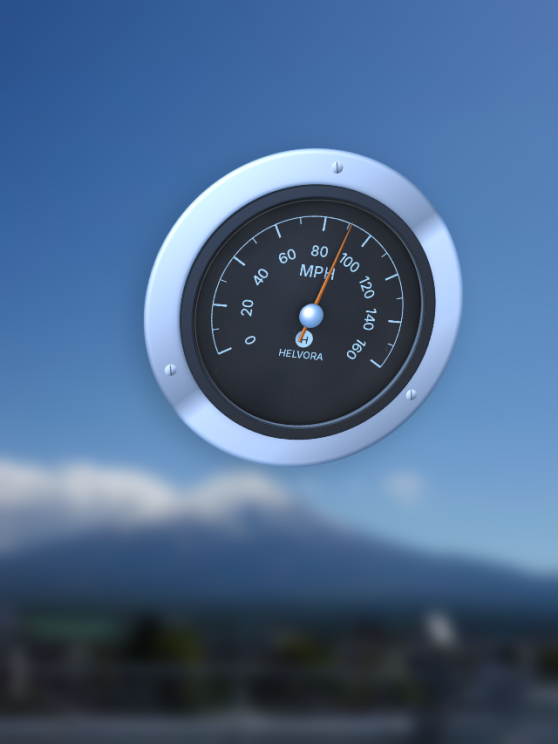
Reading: value=90 unit=mph
